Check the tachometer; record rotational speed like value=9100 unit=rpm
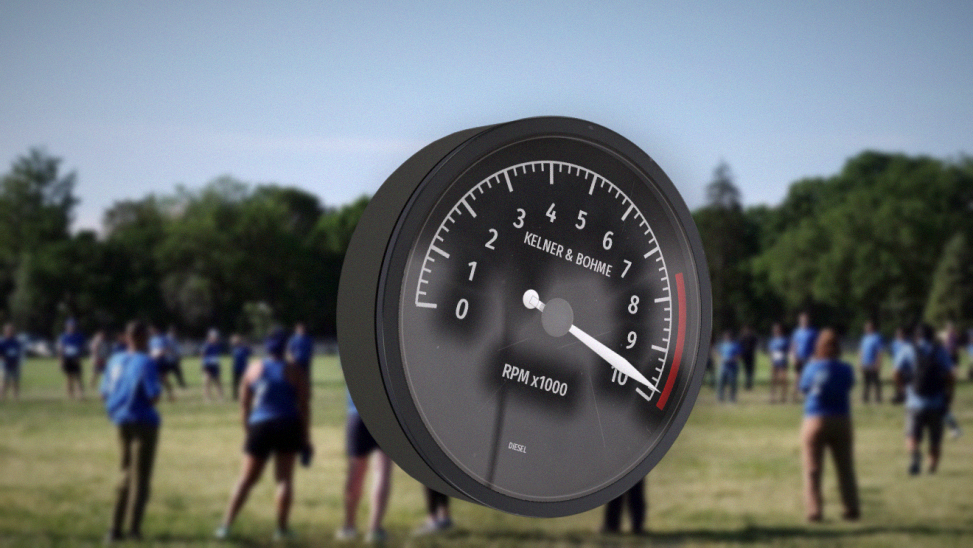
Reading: value=9800 unit=rpm
